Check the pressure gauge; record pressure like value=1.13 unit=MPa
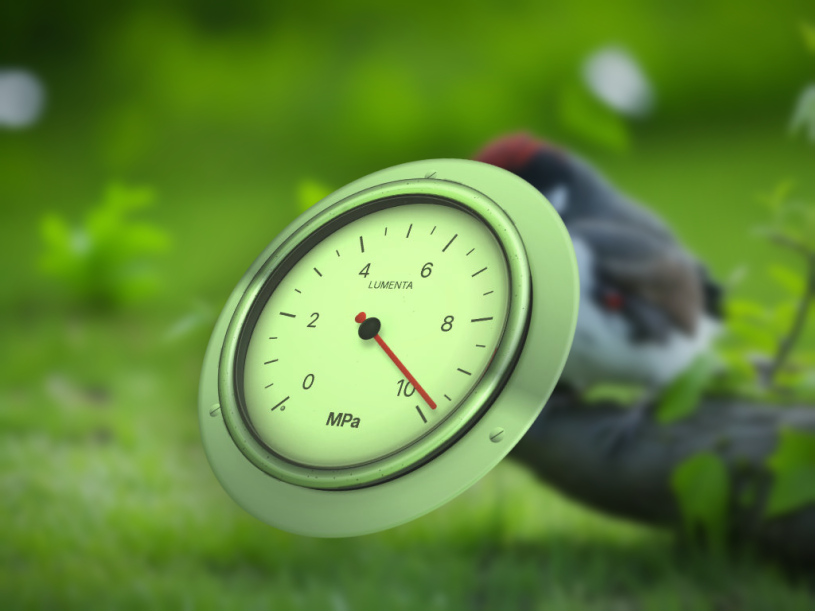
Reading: value=9.75 unit=MPa
